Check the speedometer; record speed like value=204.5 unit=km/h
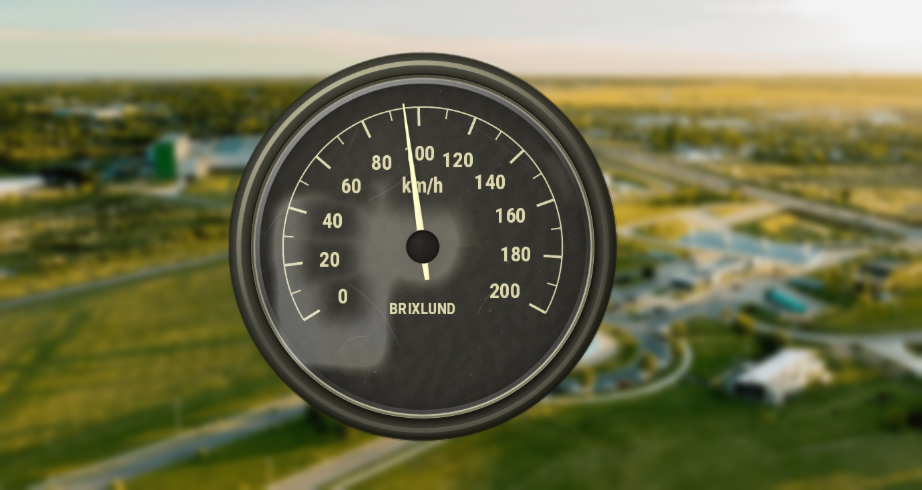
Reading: value=95 unit=km/h
